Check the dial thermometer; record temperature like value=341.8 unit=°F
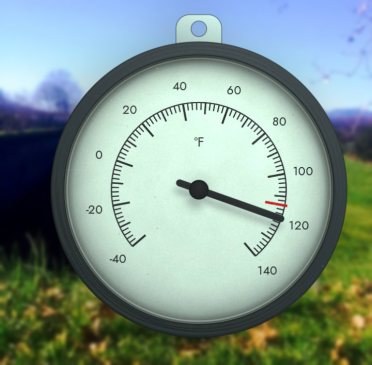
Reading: value=120 unit=°F
